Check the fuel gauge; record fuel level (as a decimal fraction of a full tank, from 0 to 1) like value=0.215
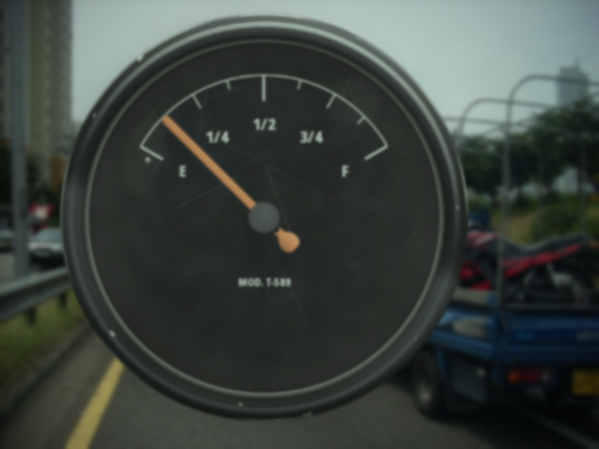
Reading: value=0.125
